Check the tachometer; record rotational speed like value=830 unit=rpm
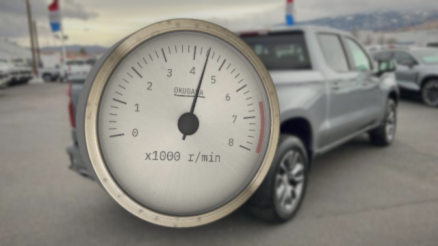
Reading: value=4400 unit=rpm
